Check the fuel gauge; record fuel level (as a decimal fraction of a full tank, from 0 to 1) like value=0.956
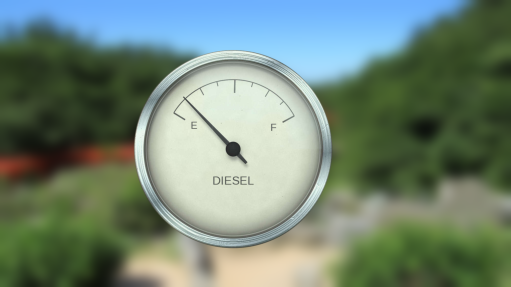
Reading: value=0.125
